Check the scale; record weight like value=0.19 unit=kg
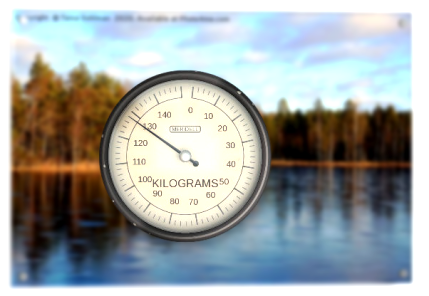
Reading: value=128 unit=kg
